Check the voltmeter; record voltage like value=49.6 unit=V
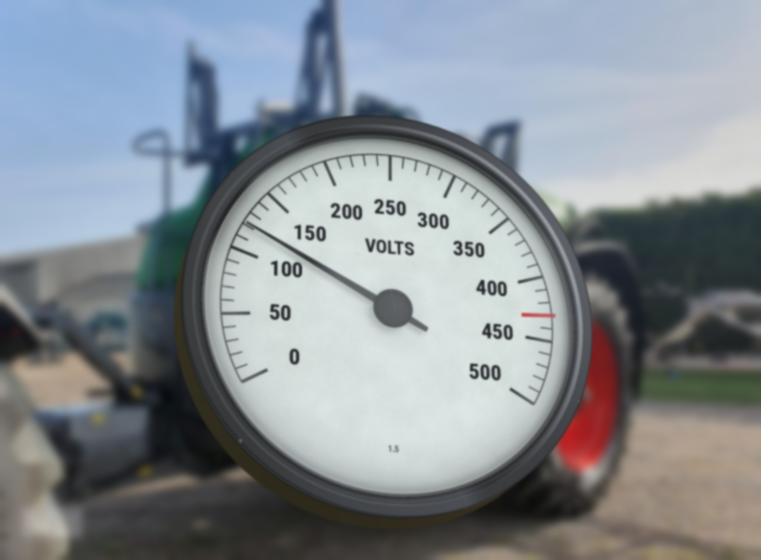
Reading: value=120 unit=V
